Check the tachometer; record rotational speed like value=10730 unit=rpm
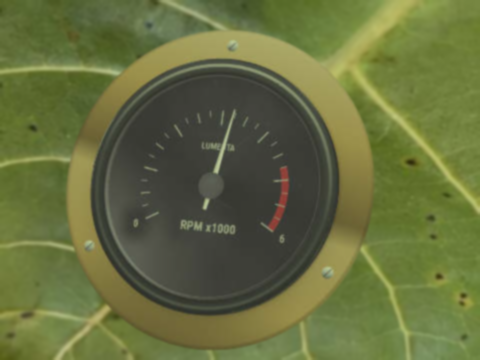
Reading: value=3250 unit=rpm
